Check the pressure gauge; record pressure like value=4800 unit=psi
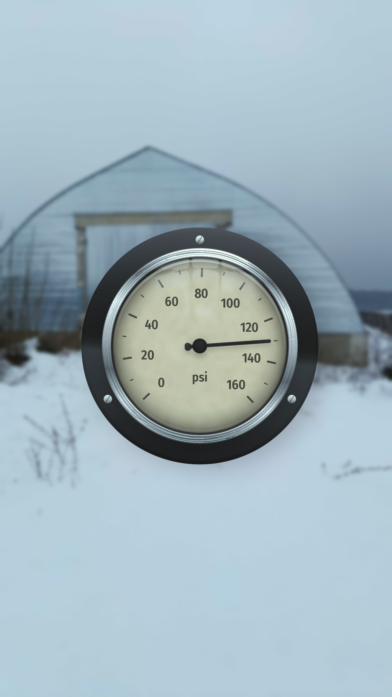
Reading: value=130 unit=psi
